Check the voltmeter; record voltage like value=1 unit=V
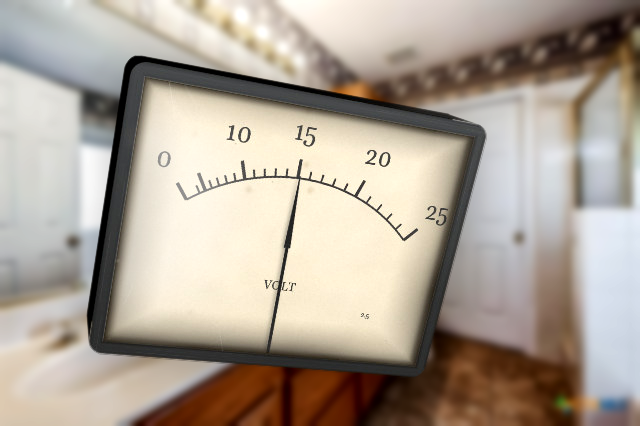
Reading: value=15 unit=V
